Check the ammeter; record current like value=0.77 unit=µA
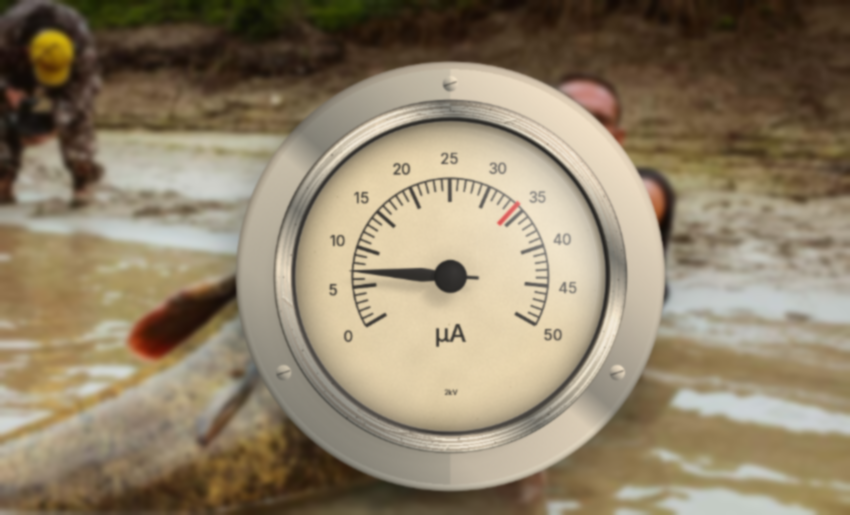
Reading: value=7 unit=µA
